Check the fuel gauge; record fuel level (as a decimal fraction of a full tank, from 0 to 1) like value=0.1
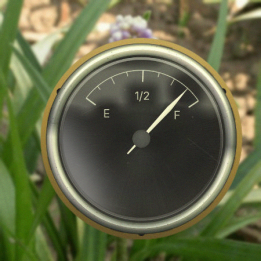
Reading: value=0.875
